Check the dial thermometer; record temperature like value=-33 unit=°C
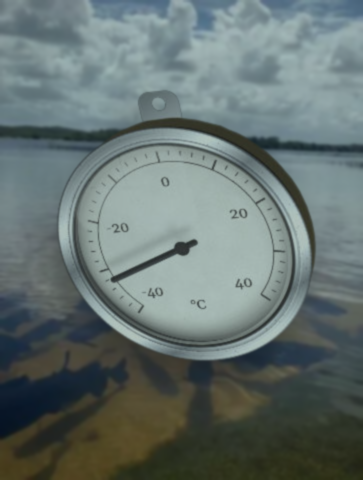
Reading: value=-32 unit=°C
